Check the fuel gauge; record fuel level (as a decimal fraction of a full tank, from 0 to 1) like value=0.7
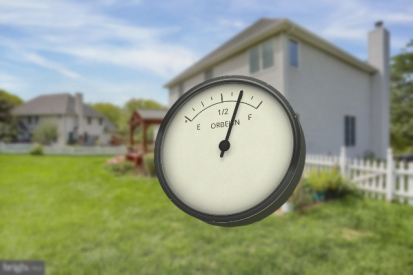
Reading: value=0.75
